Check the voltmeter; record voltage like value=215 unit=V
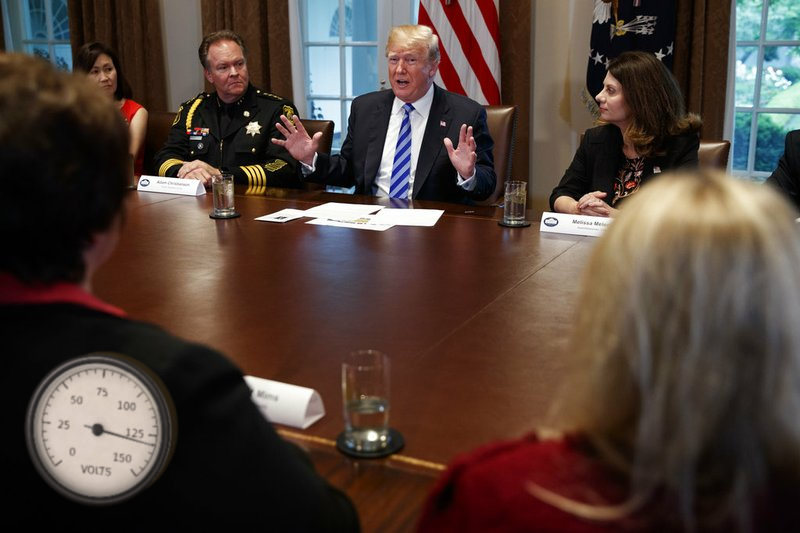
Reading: value=130 unit=V
